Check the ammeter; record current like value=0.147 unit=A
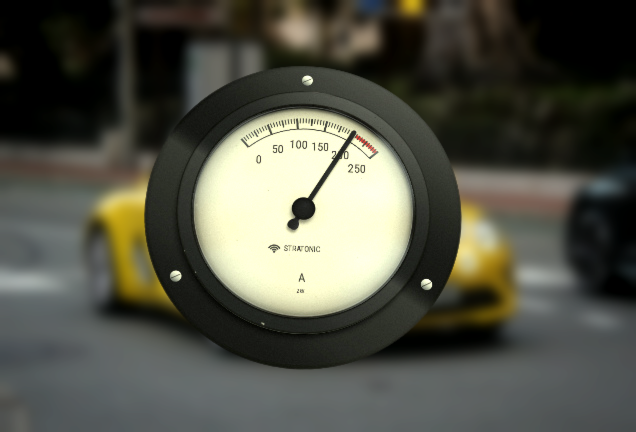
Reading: value=200 unit=A
